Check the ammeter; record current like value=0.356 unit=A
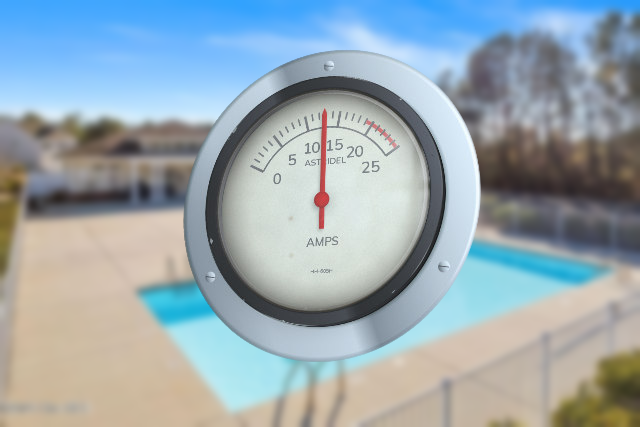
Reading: value=13 unit=A
